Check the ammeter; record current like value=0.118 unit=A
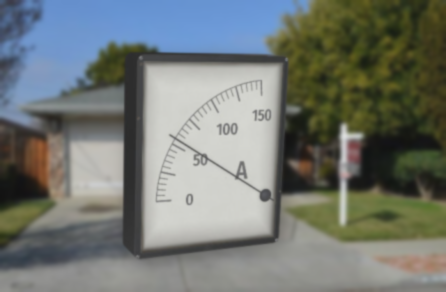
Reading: value=55 unit=A
